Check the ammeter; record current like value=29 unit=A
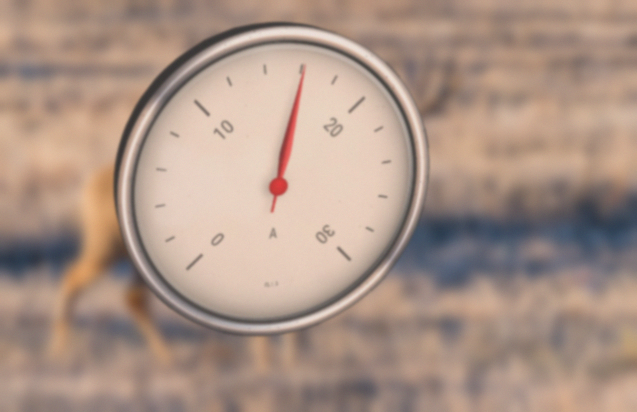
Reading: value=16 unit=A
